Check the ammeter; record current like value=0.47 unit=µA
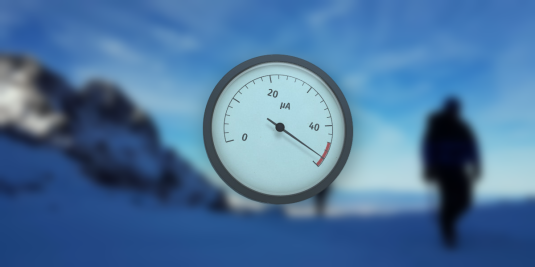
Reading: value=48 unit=µA
